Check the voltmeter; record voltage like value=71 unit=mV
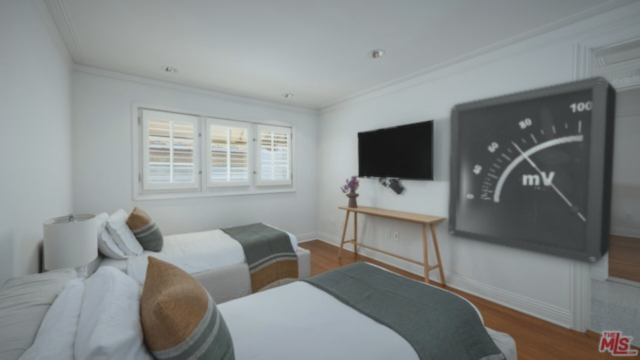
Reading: value=70 unit=mV
